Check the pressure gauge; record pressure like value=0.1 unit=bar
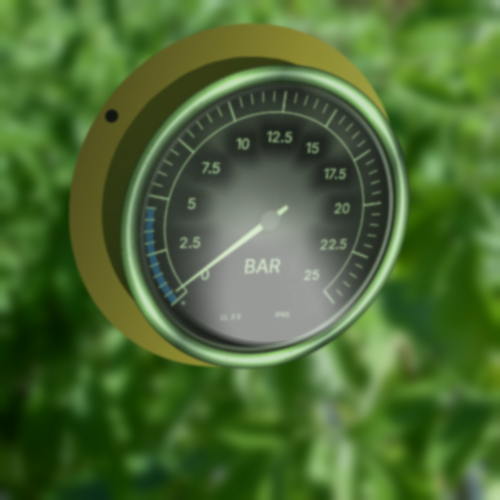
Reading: value=0.5 unit=bar
